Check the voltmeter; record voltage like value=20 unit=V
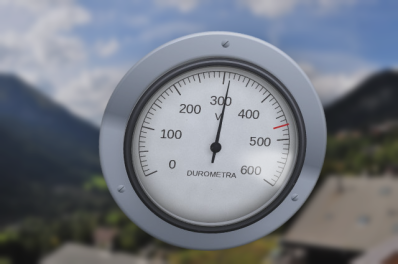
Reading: value=310 unit=V
